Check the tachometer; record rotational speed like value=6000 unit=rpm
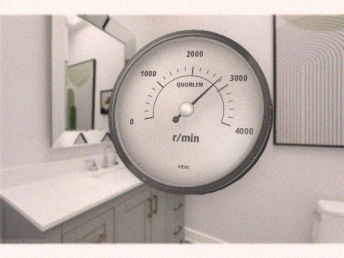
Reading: value=2800 unit=rpm
